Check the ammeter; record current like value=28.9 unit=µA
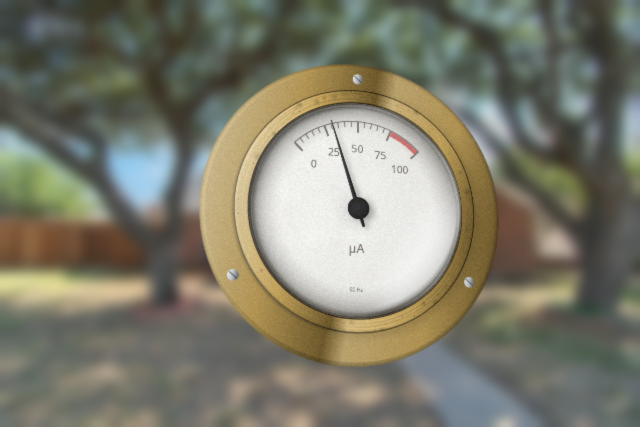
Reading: value=30 unit=µA
